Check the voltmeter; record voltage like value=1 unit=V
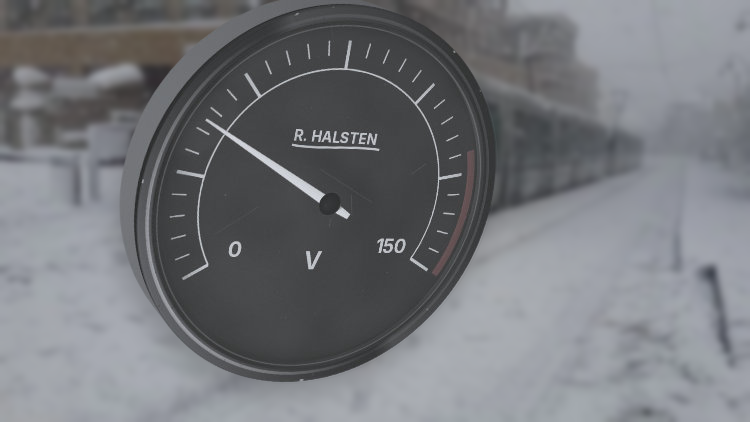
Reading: value=37.5 unit=V
